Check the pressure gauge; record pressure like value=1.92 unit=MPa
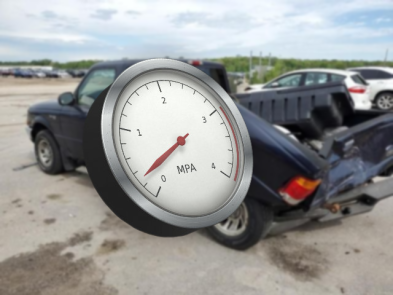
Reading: value=0.3 unit=MPa
